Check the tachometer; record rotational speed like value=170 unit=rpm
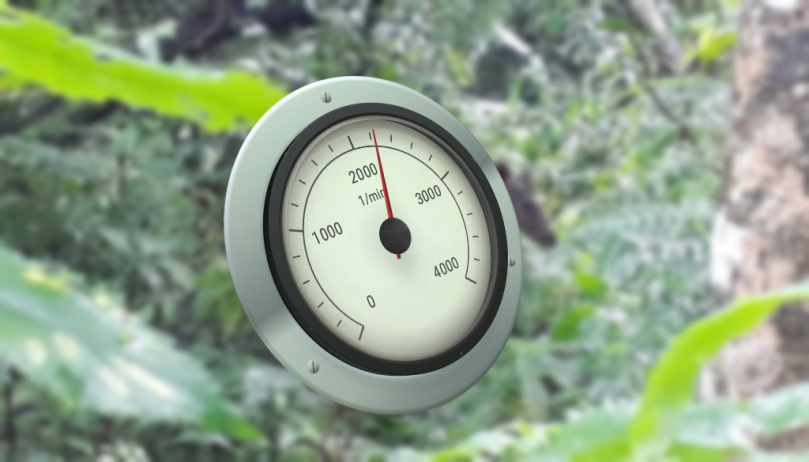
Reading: value=2200 unit=rpm
